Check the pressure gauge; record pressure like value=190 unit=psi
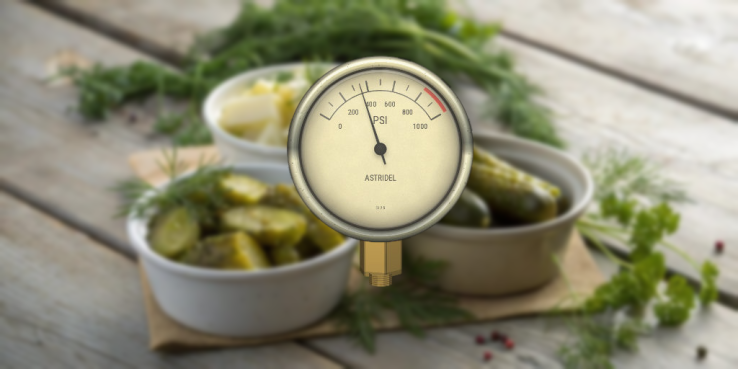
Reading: value=350 unit=psi
